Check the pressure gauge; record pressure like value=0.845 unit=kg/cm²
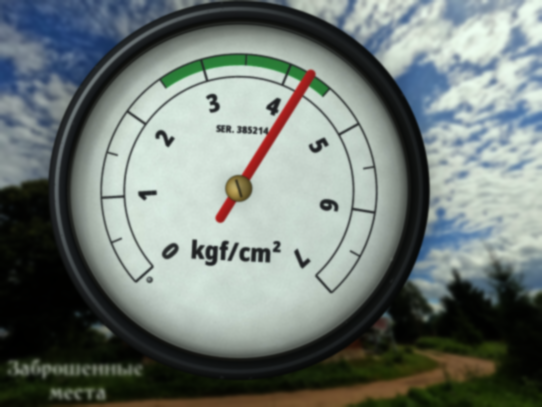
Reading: value=4.25 unit=kg/cm²
